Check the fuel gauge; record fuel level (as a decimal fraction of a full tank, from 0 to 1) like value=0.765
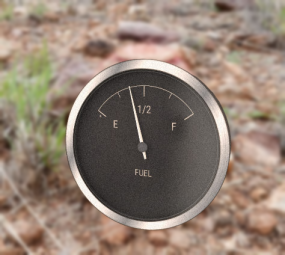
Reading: value=0.375
